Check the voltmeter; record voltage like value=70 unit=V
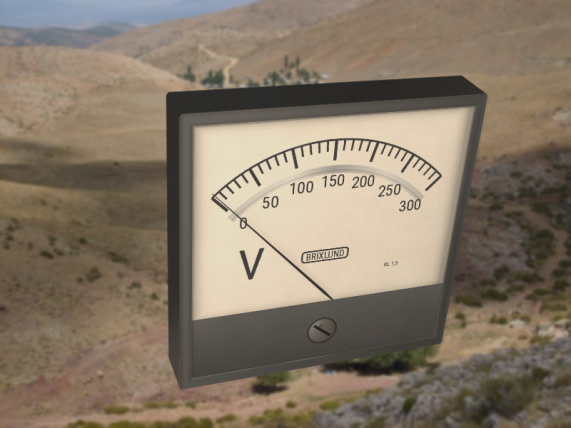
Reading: value=5 unit=V
